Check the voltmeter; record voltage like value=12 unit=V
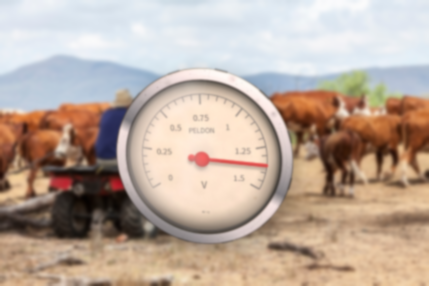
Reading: value=1.35 unit=V
